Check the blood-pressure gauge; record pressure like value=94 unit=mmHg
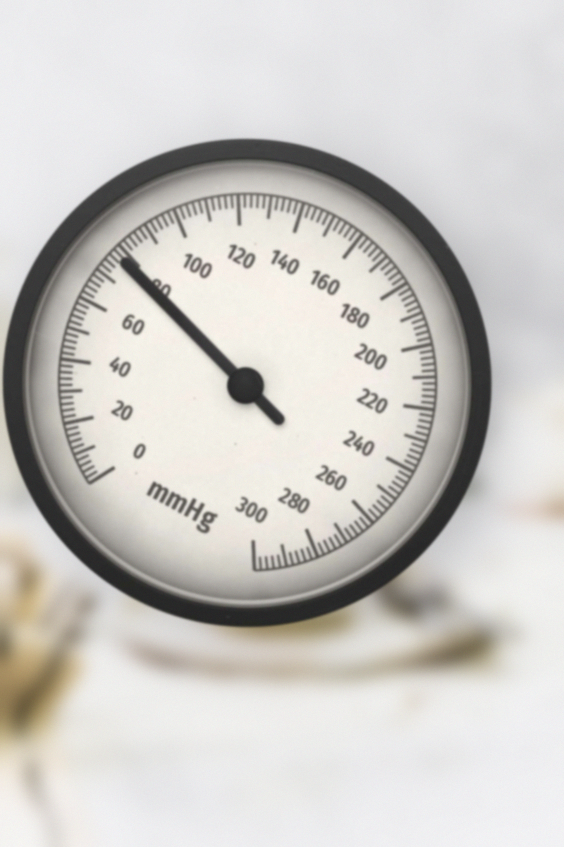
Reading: value=78 unit=mmHg
